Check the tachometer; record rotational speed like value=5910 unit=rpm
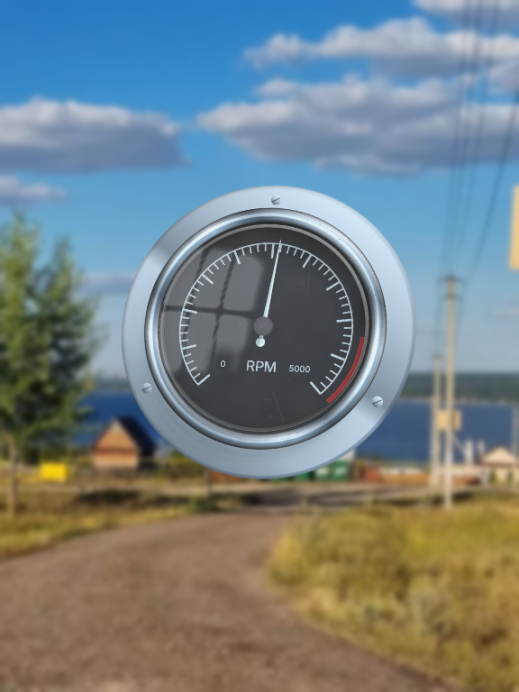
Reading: value=2600 unit=rpm
